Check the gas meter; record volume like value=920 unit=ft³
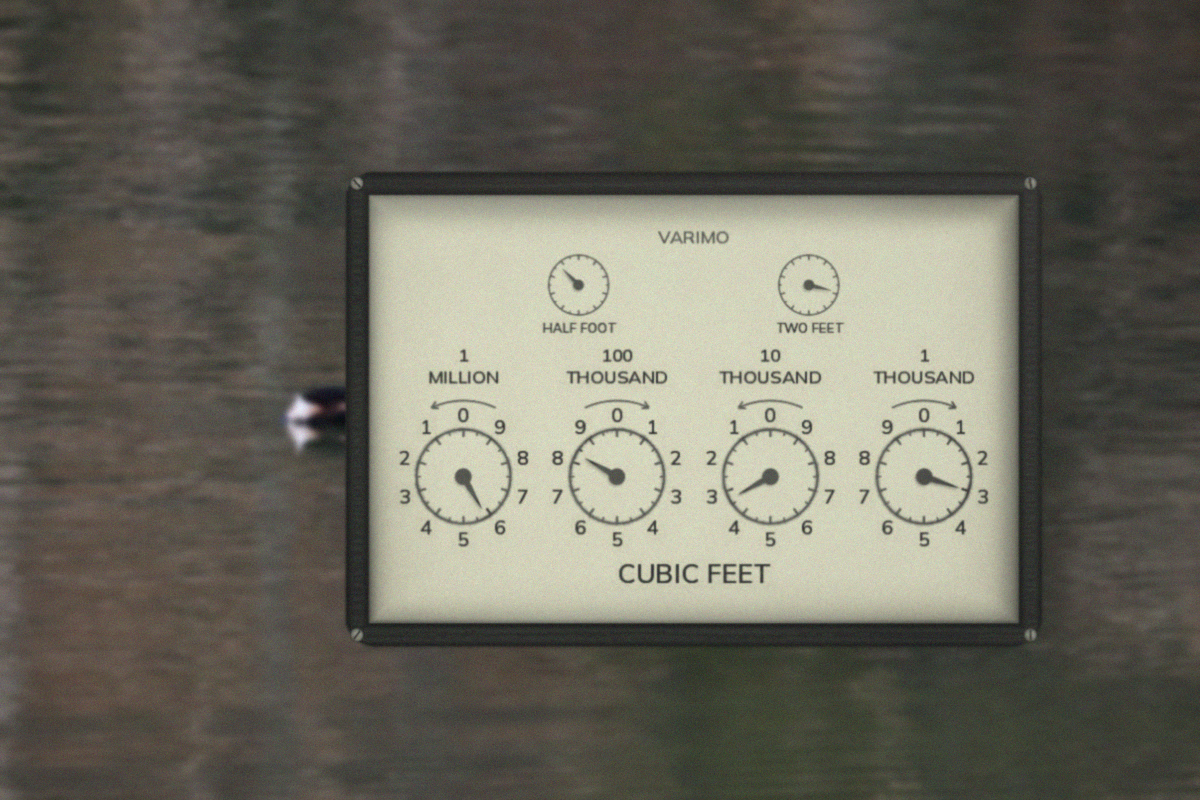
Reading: value=583300 unit=ft³
